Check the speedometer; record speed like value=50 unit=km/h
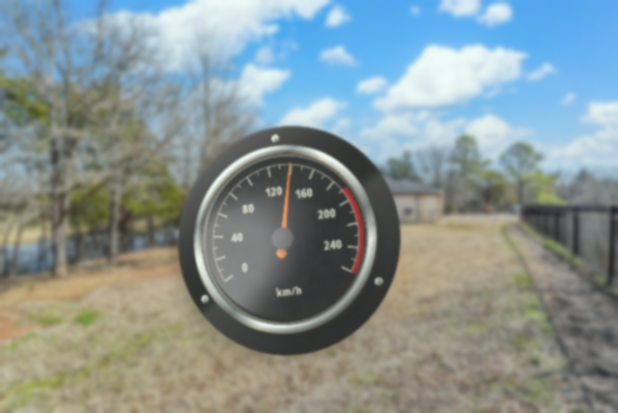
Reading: value=140 unit=km/h
